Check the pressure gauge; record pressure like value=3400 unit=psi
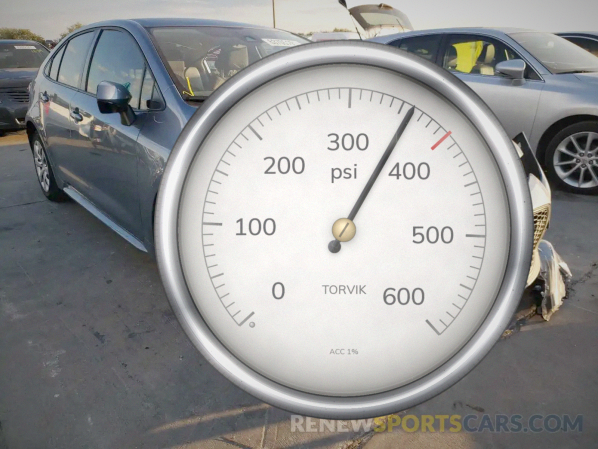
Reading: value=360 unit=psi
